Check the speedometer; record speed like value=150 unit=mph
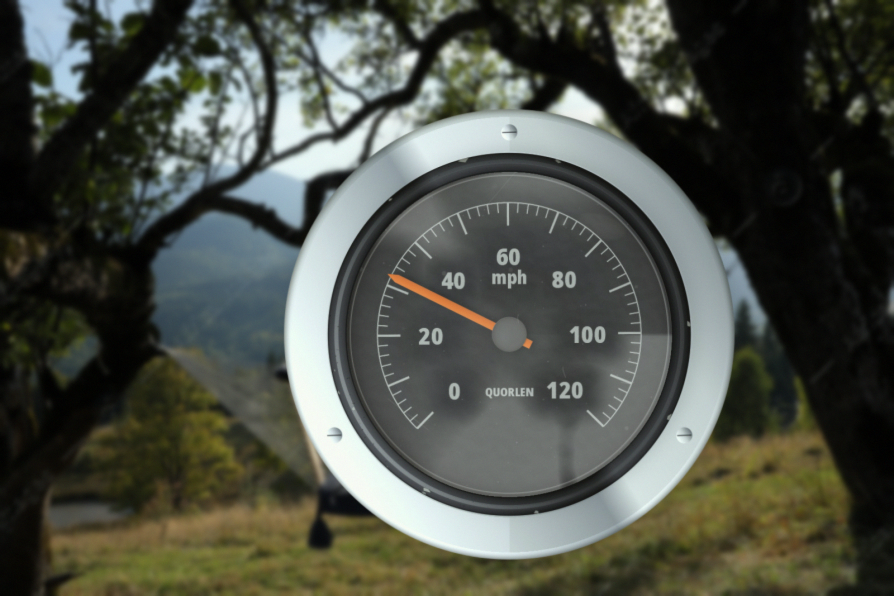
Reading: value=32 unit=mph
